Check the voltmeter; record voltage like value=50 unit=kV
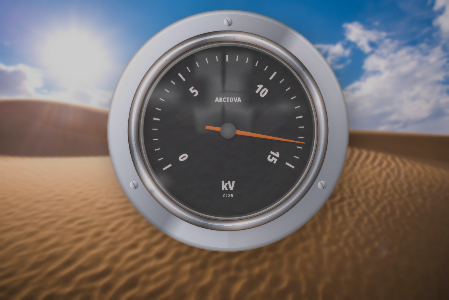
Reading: value=13.75 unit=kV
